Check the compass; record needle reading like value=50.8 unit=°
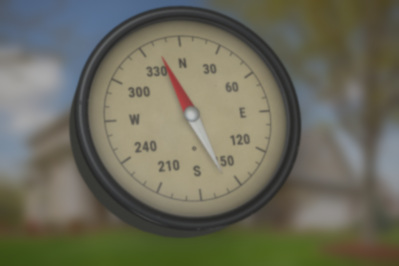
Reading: value=340 unit=°
